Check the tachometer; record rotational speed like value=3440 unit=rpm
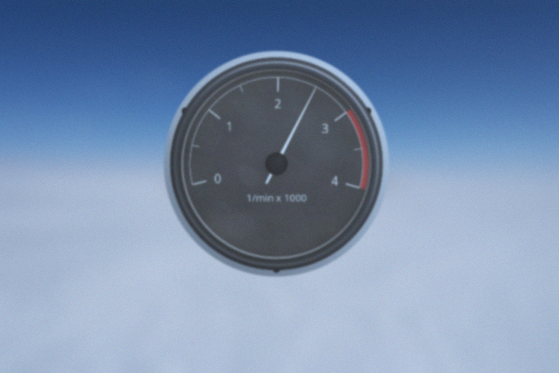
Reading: value=2500 unit=rpm
